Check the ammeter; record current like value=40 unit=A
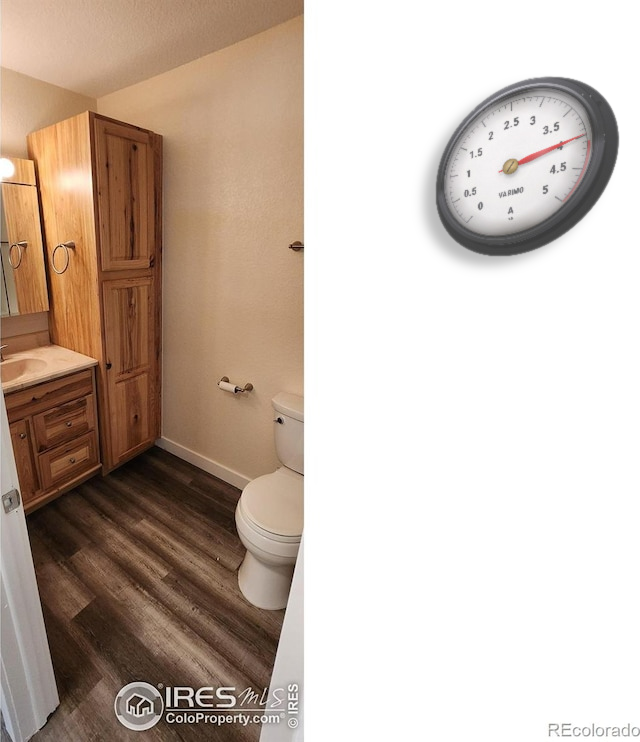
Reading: value=4 unit=A
